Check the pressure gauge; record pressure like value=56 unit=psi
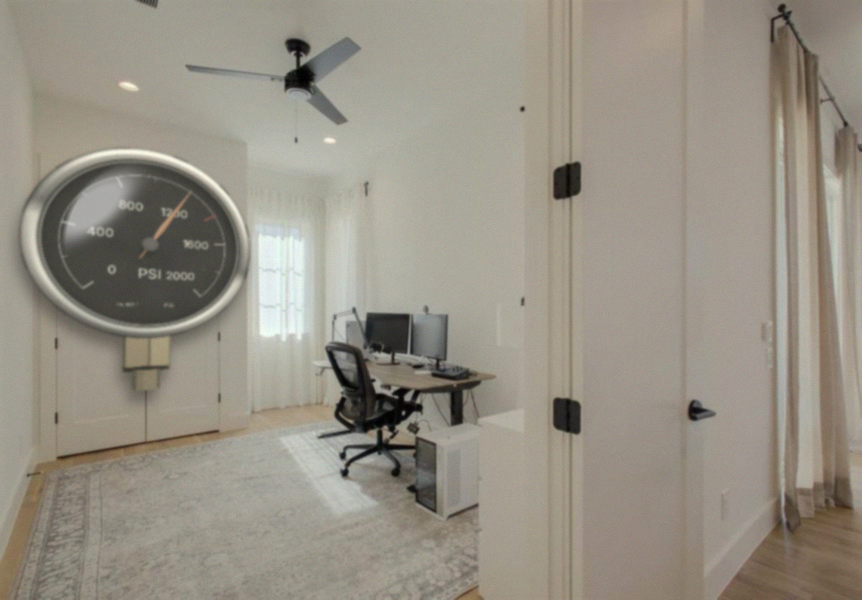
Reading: value=1200 unit=psi
